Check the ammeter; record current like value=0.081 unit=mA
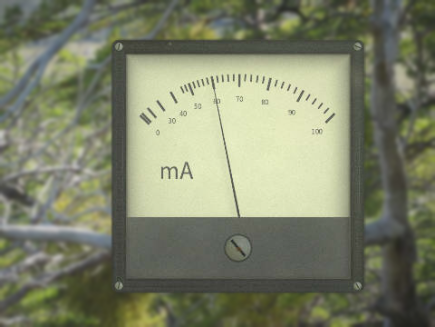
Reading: value=60 unit=mA
